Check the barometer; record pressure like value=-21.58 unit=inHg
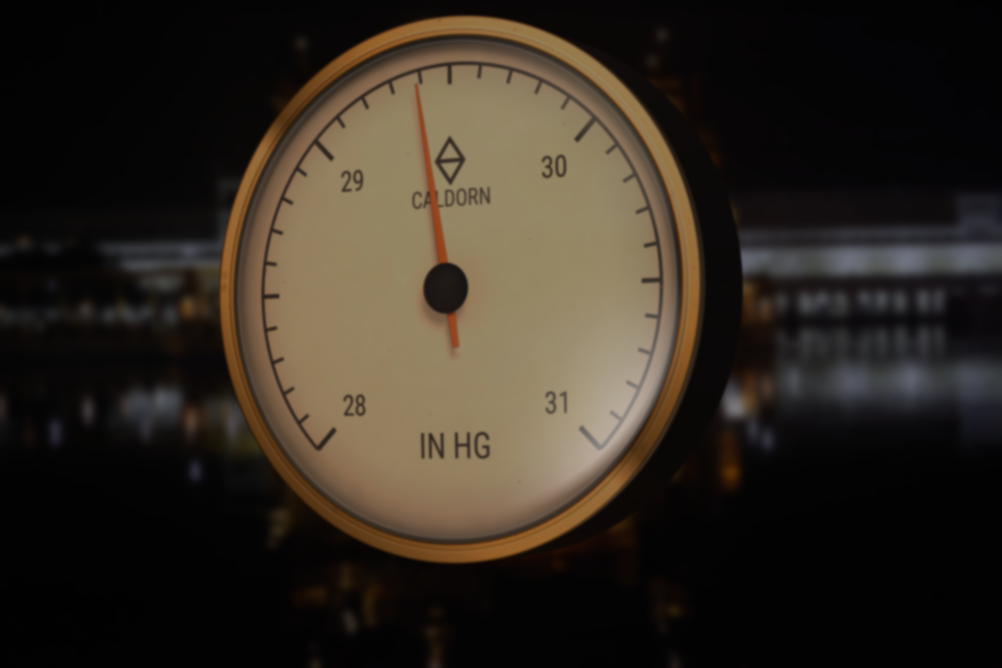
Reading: value=29.4 unit=inHg
